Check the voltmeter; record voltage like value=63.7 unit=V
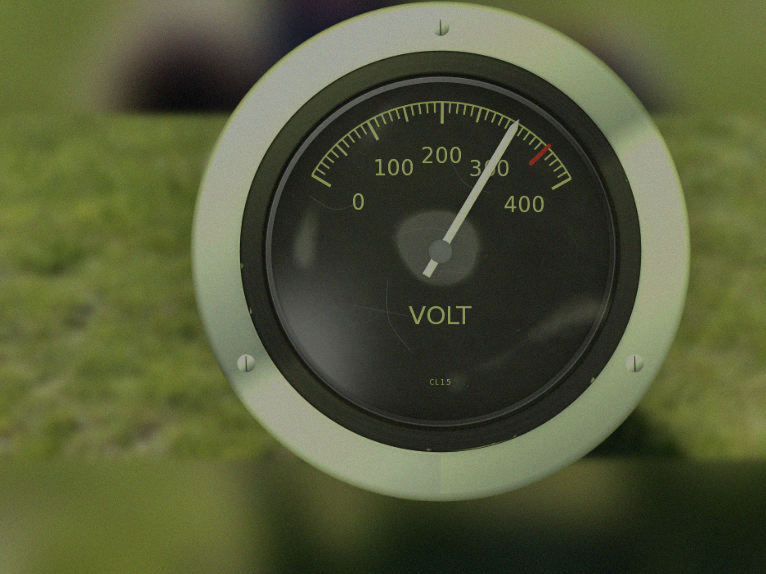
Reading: value=300 unit=V
